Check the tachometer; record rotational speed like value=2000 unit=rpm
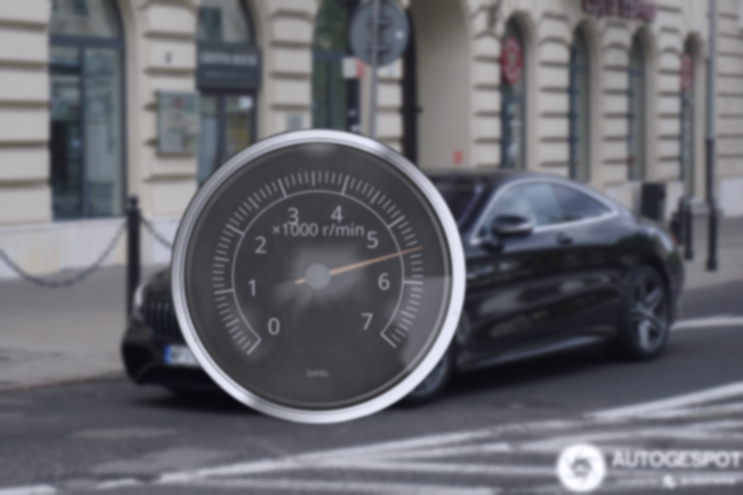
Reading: value=5500 unit=rpm
